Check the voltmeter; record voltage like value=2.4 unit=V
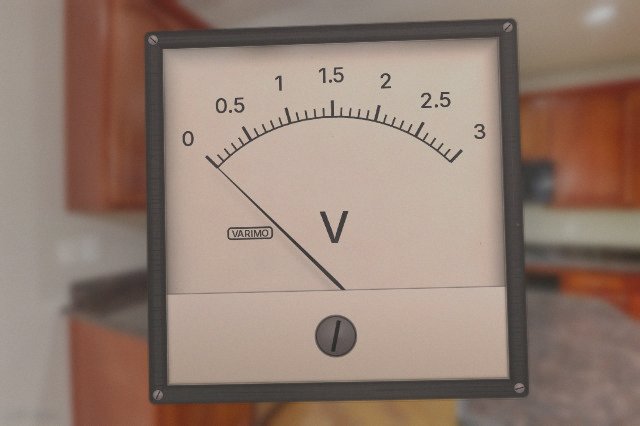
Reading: value=0 unit=V
